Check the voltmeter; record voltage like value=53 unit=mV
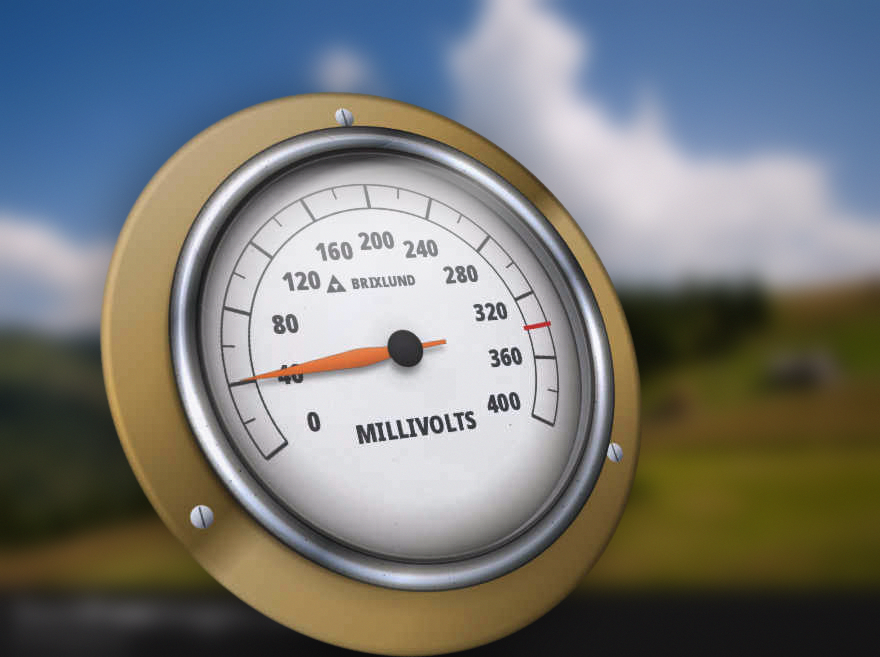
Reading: value=40 unit=mV
